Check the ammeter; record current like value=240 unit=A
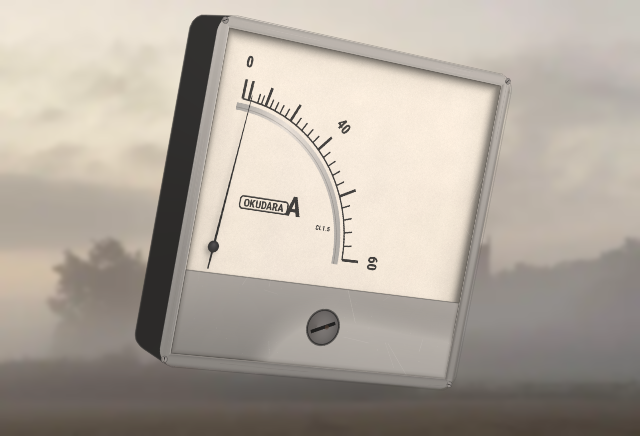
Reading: value=10 unit=A
